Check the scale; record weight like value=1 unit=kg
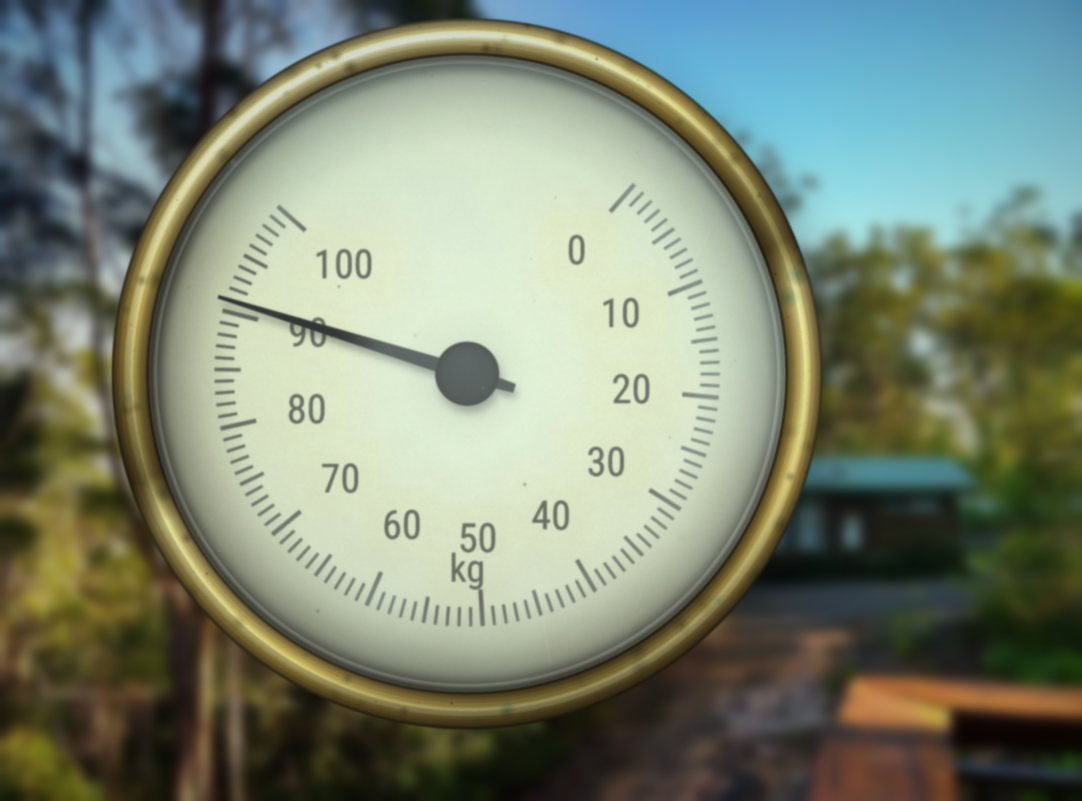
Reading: value=91 unit=kg
